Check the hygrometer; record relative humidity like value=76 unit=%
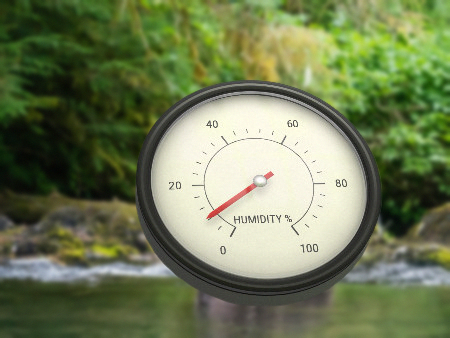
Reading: value=8 unit=%
